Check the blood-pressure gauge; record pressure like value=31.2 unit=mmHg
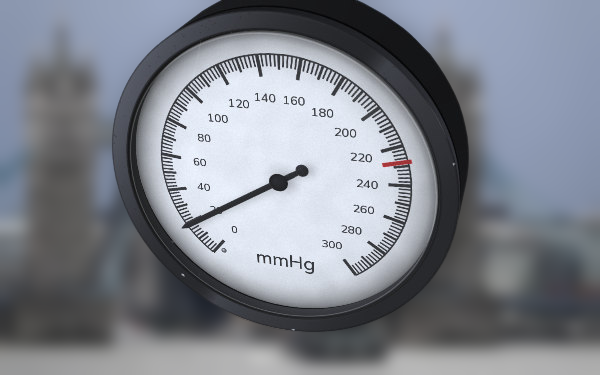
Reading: value=20 unit=mmHg
